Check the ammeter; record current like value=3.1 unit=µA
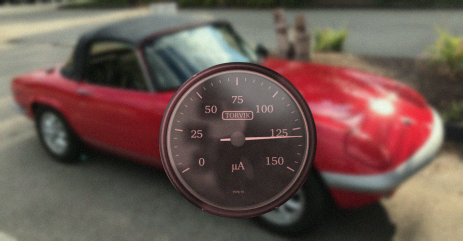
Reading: value=130 unit=µA
